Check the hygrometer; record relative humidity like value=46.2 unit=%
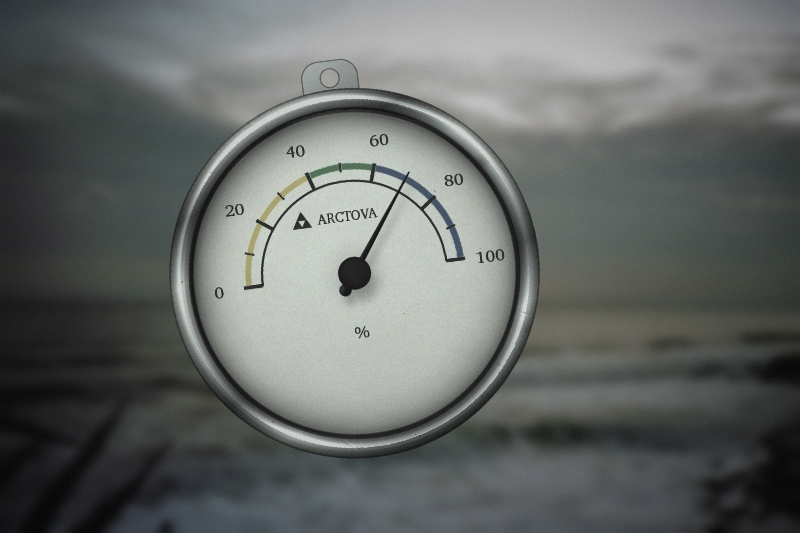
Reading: value=70 unit=%
